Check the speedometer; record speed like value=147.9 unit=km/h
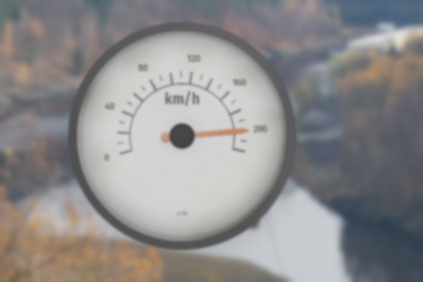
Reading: value=200 unit=km/h
